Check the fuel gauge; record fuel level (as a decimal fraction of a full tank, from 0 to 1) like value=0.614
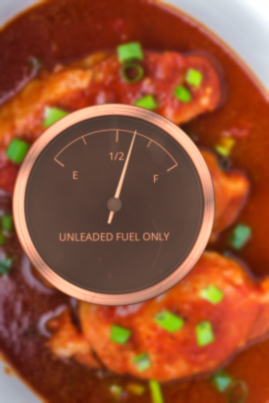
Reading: value=0.625
